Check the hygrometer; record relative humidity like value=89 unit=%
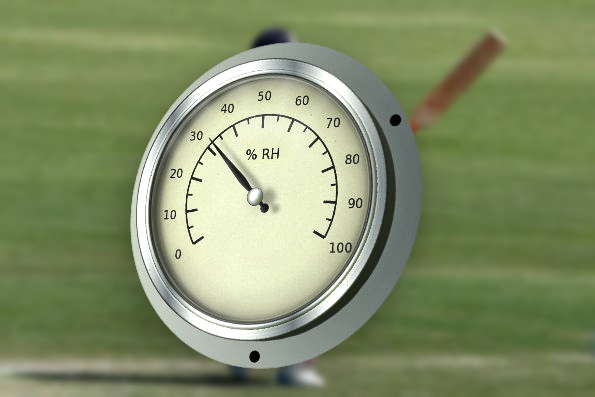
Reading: value=32.5 unit=%
